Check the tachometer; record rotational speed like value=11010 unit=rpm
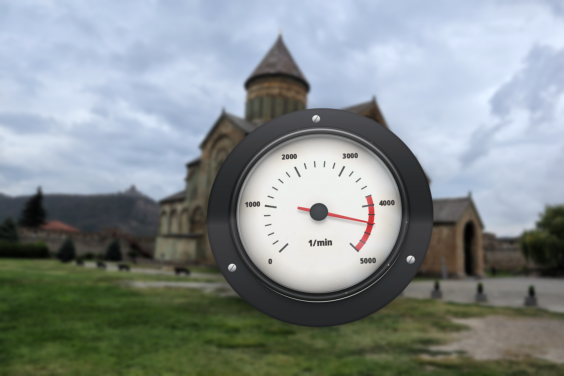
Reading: value=4400 unit=rpm
